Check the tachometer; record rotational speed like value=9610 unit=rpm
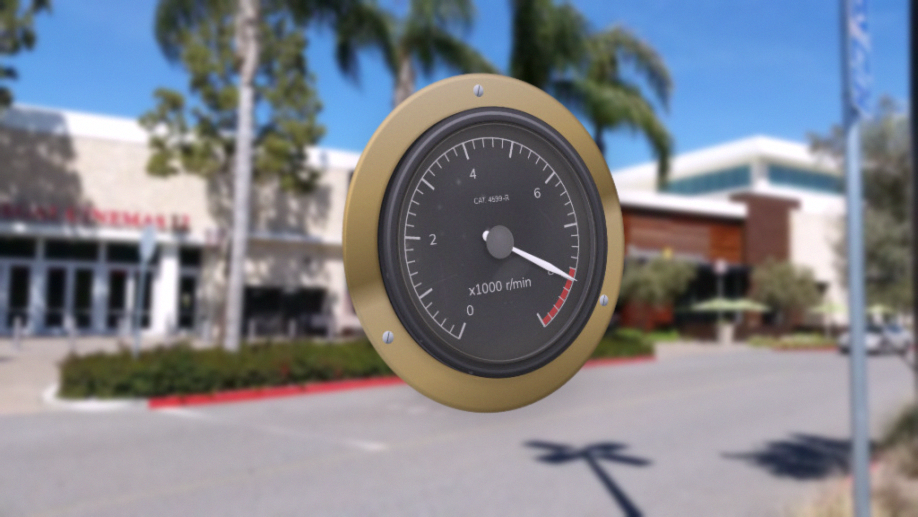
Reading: value=8000 unit=rpm
